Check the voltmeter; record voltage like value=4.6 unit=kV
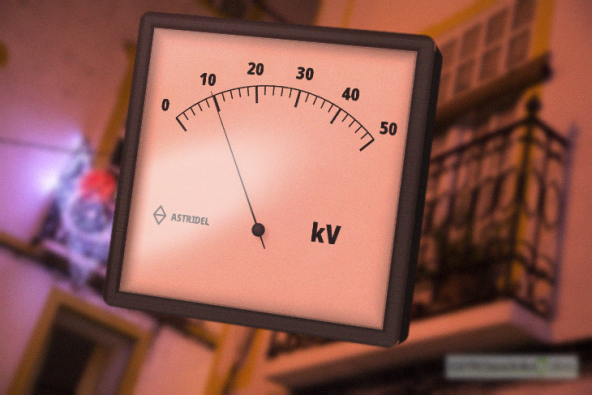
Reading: value=10 unit=kV
